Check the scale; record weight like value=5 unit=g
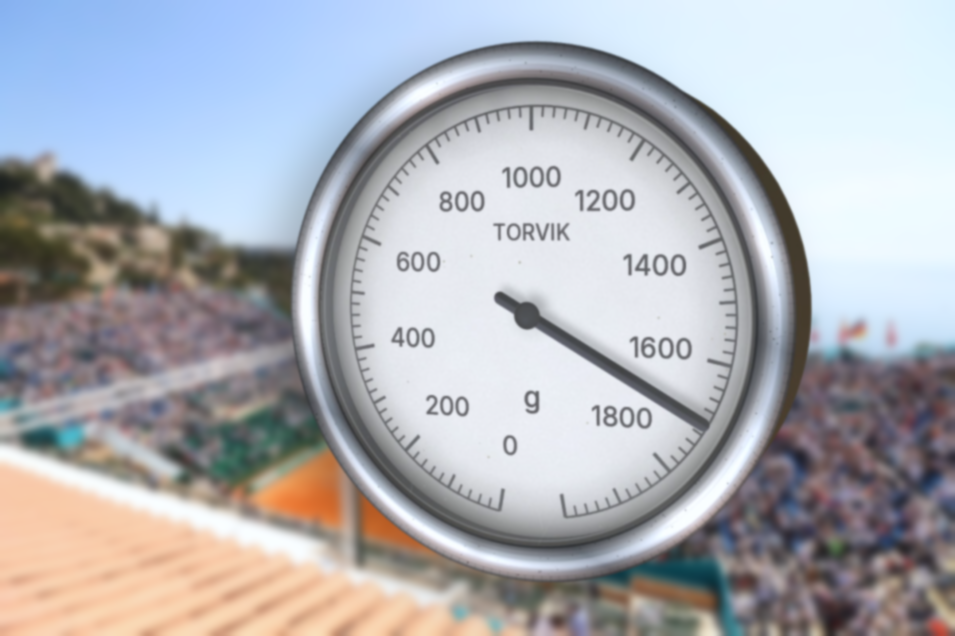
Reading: value=1700 unit=g
